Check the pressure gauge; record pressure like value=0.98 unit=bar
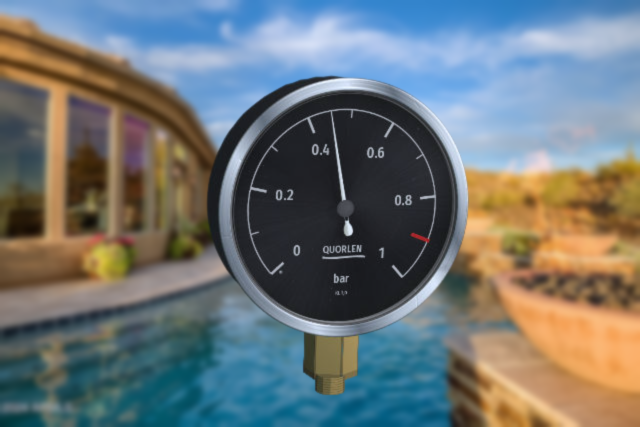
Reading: value=0.45 unit=bar
